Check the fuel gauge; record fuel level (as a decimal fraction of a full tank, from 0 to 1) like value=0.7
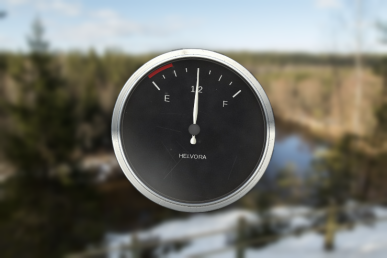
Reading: value=0.5
